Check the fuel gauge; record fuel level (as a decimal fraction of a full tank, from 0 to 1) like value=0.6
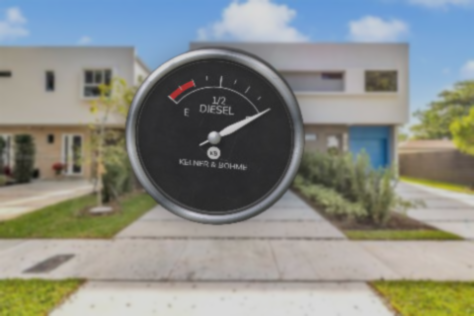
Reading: value=1
